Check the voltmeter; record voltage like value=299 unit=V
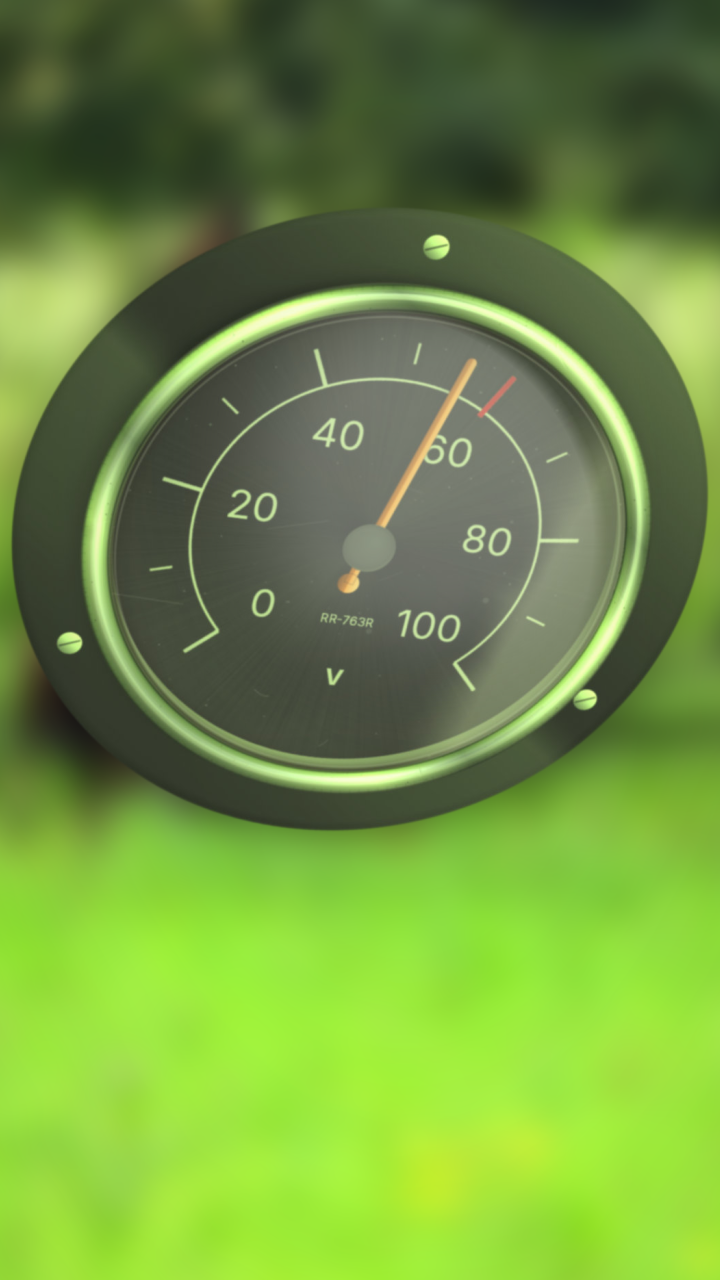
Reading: value=55 unit=V
